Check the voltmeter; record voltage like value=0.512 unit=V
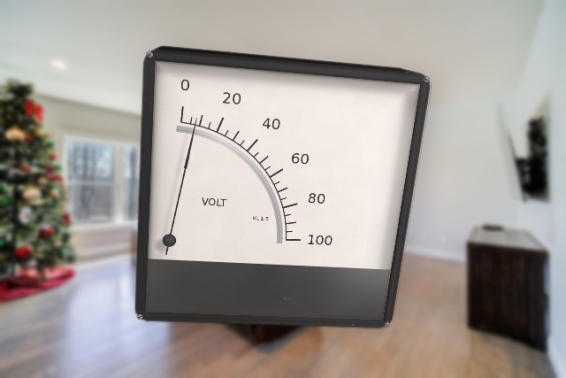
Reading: value=7.5 unit=V
